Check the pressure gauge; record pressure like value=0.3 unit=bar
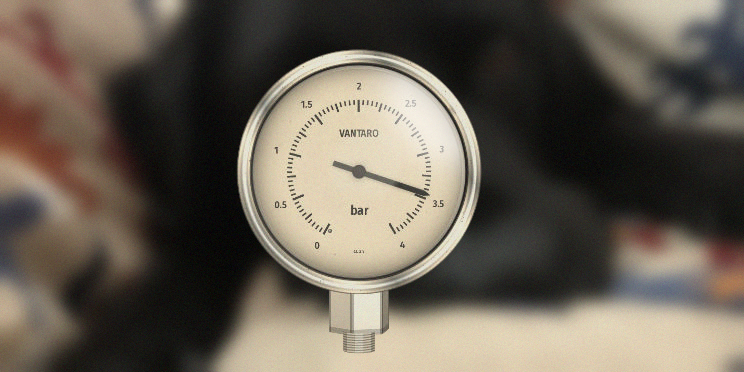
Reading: value=3.45 unit=bar
